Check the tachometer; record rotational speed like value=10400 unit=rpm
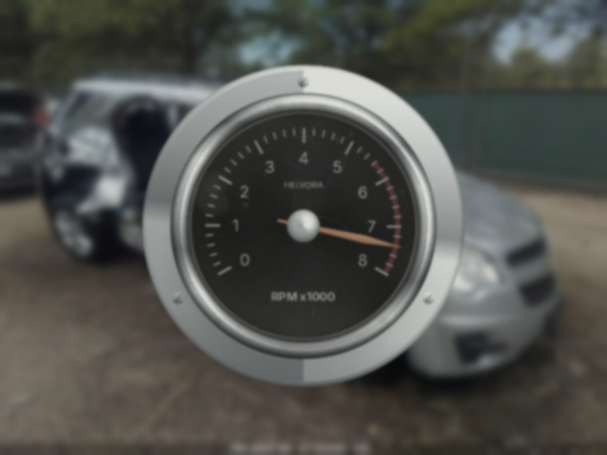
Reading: value=7400 unit=rpm
